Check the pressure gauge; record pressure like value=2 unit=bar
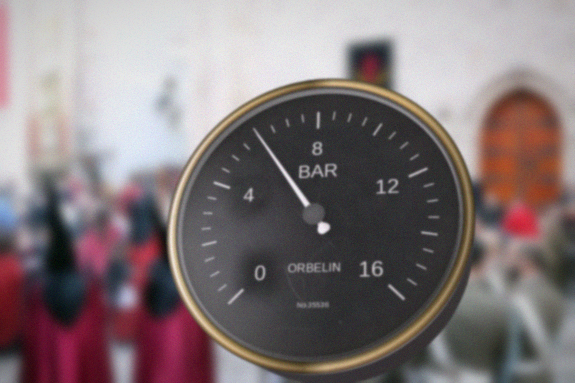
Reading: value=6 unit=bar
